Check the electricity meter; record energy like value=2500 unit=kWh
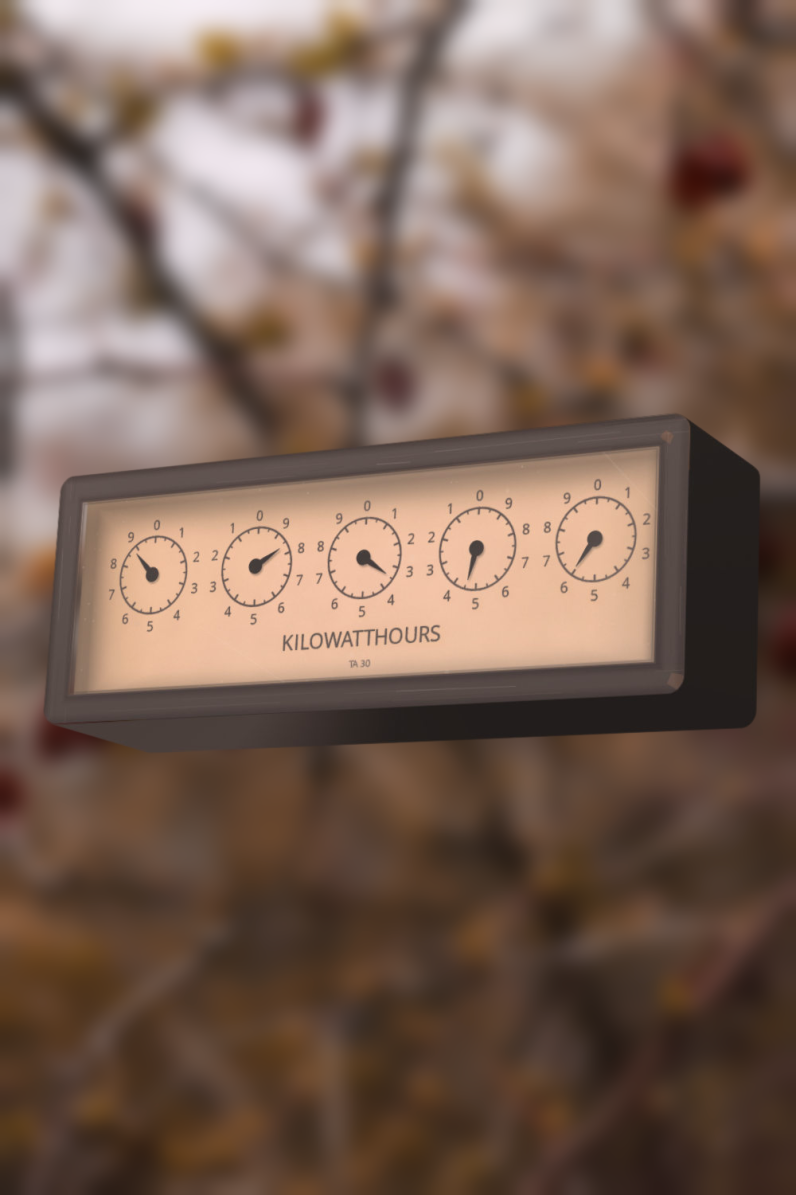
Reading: value=88346 unit=kWh
